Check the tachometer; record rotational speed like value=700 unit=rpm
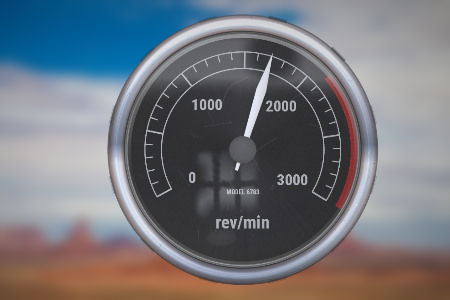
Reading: value=1700 unit=rpm
